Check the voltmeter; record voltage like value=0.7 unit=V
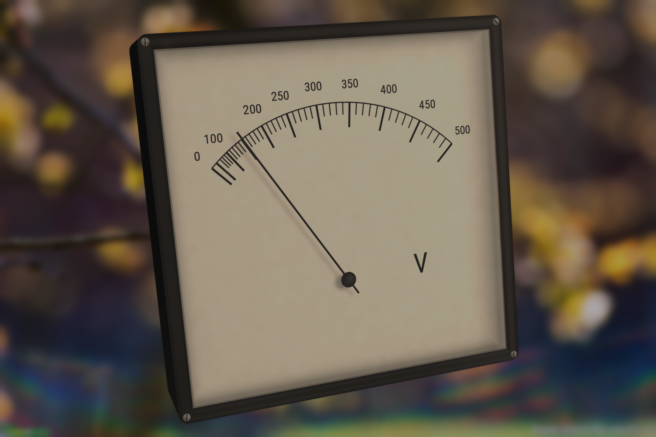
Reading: value=150 unit=V
